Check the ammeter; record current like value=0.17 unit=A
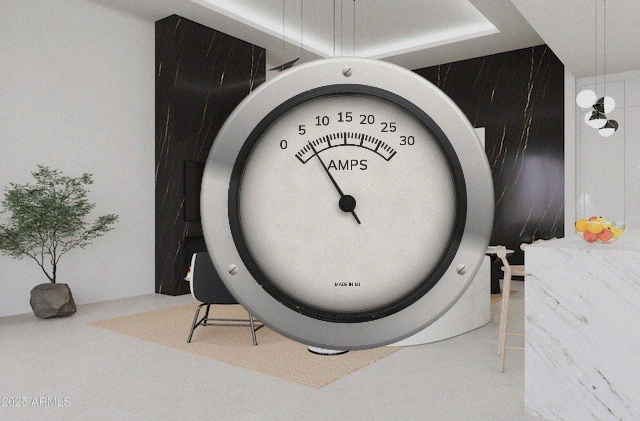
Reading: value=5 unit=A
